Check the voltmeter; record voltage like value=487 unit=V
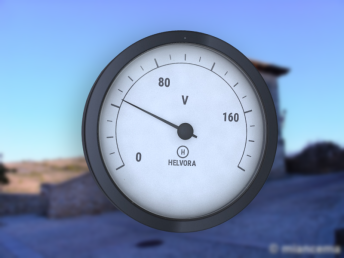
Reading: value=45 unit=V
